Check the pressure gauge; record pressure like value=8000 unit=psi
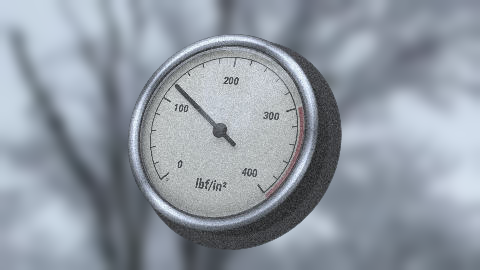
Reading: value=120 unit=psi
